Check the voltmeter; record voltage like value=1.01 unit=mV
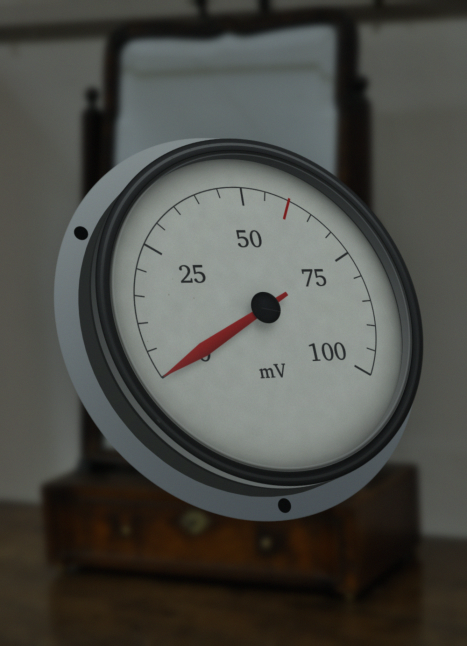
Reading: value=0 unit=mV
